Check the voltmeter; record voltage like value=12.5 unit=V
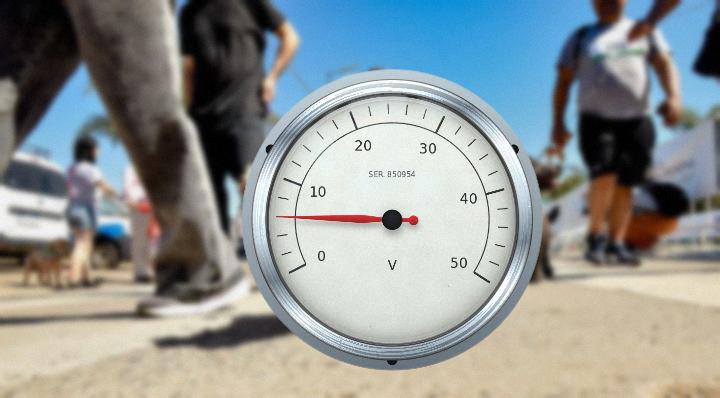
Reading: value=6 unit=V
